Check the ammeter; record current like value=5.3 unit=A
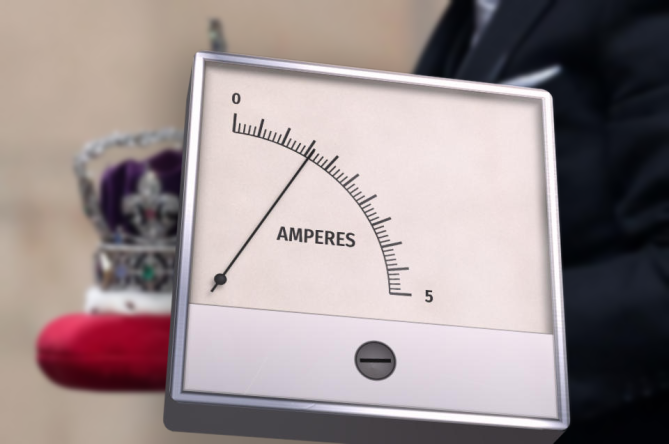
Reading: value=1.6 unit=A
